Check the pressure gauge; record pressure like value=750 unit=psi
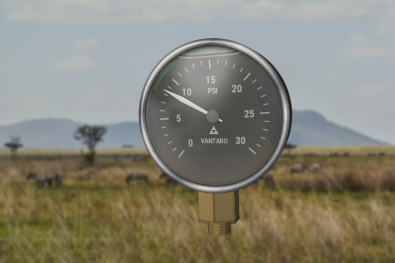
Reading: value=8.5 unit=psi
